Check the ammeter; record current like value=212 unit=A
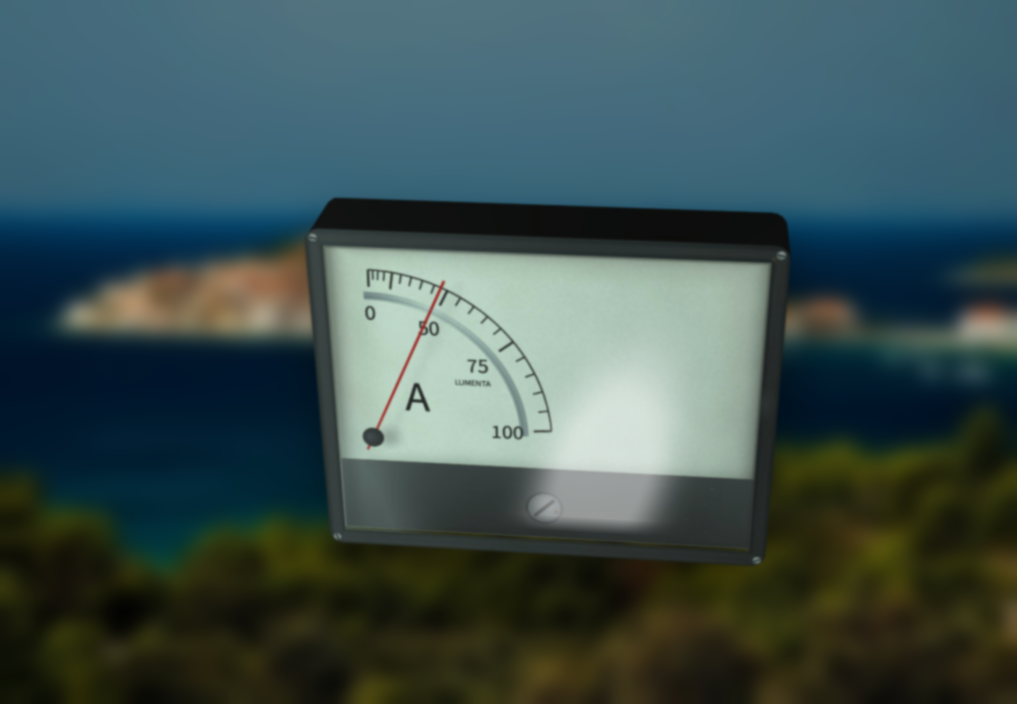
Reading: value=47.5 unit=A
